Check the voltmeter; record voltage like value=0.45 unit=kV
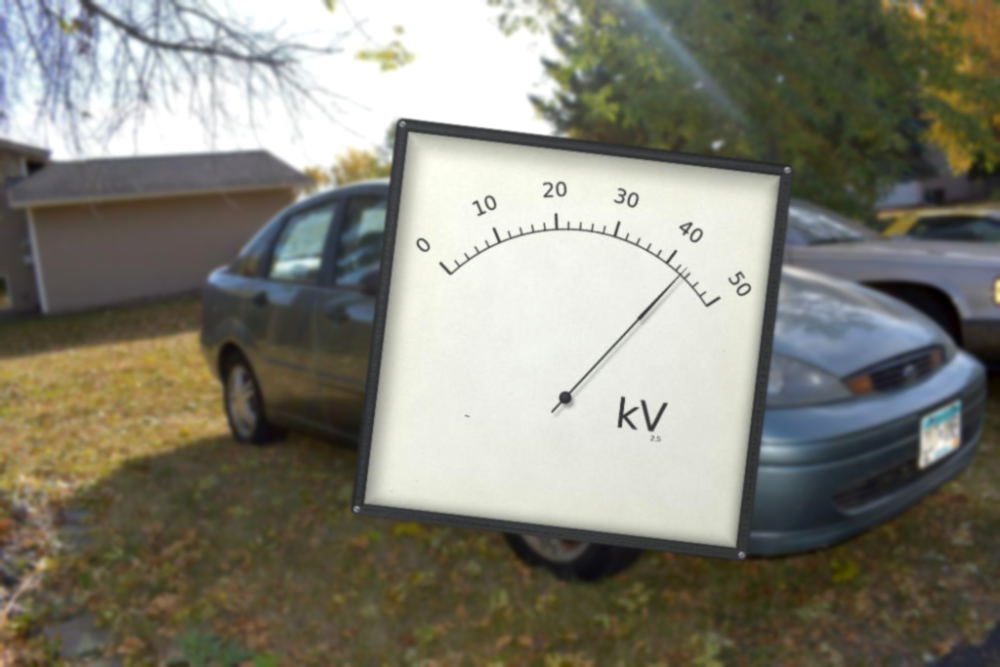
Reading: value=43 unit=kV
